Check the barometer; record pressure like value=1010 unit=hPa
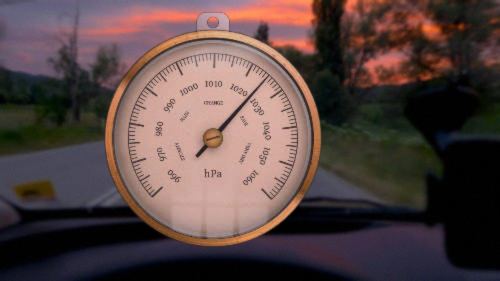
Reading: value=1025 unit=hPa
